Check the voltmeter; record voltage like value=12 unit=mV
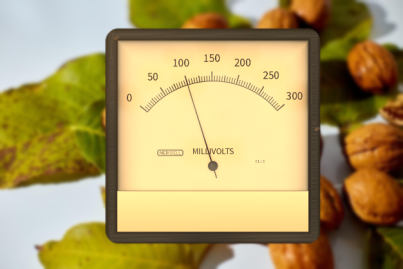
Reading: value=100 unit=mV
